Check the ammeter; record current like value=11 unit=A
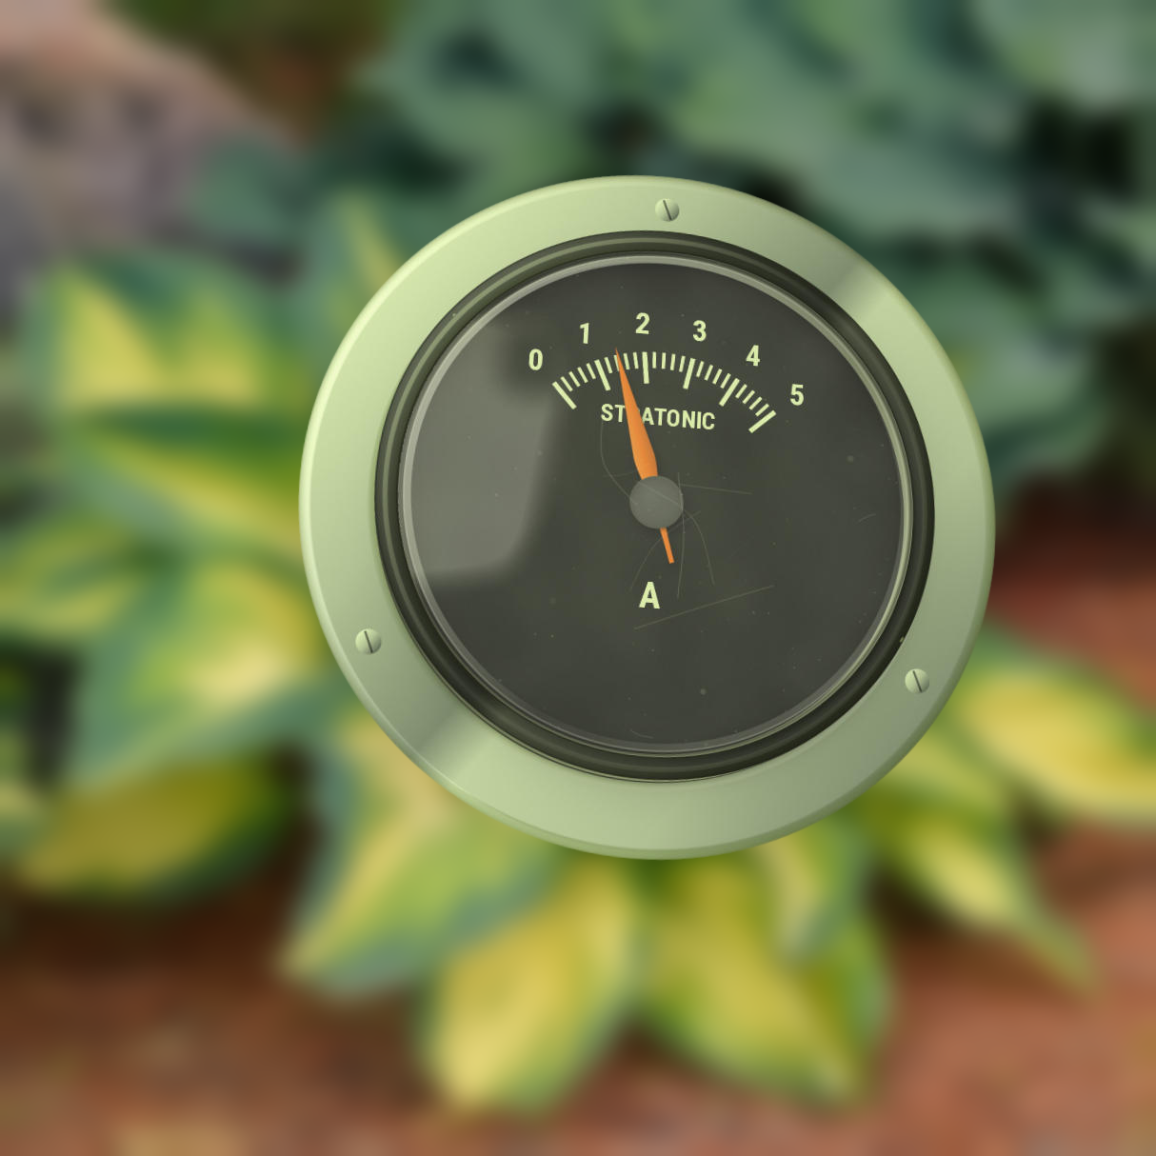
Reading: value=1.4 unit=A
